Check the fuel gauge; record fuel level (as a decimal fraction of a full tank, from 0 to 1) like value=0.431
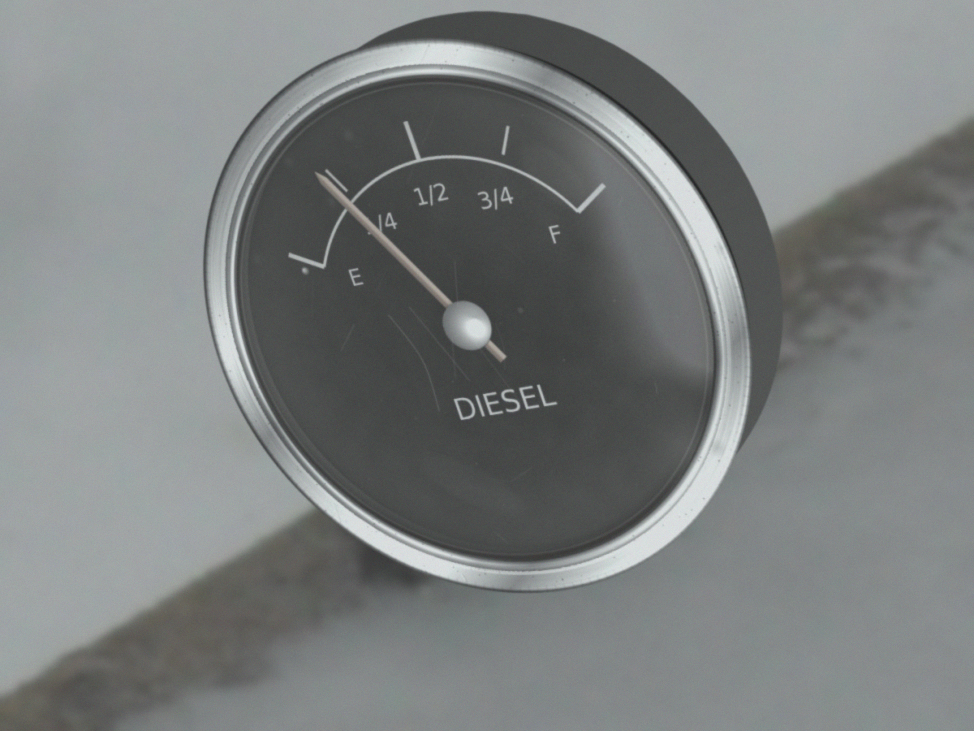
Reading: value=0.25
